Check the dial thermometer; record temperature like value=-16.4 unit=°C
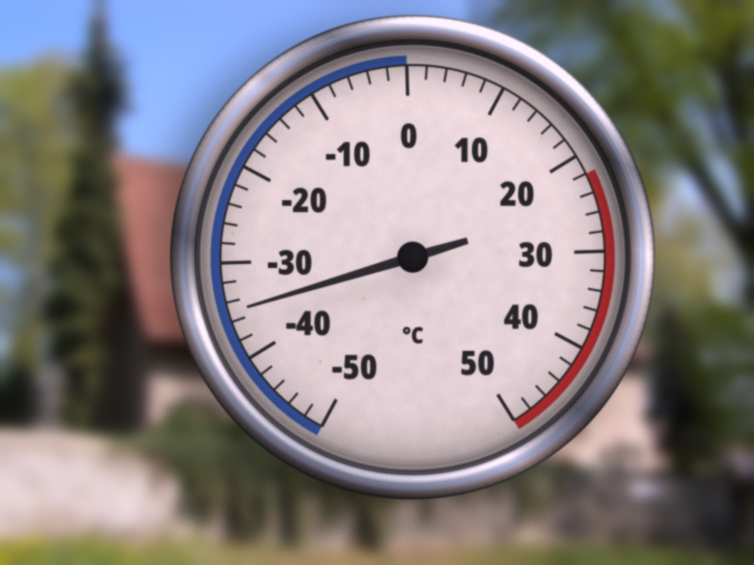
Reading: value=-35 unit=°C
